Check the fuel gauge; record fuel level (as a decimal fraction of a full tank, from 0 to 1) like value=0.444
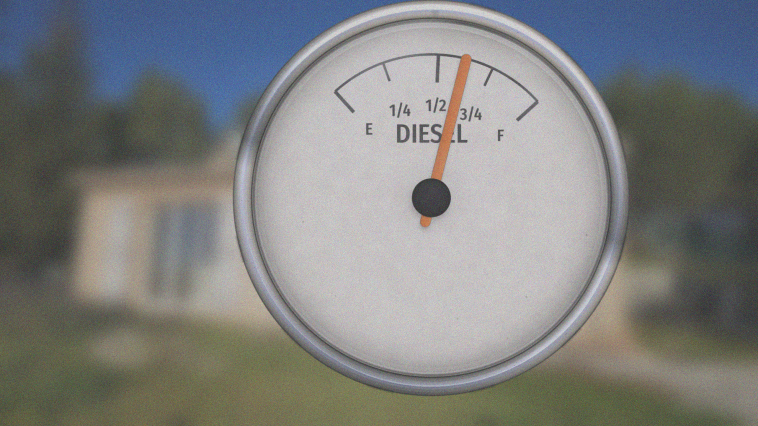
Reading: value=0.625
